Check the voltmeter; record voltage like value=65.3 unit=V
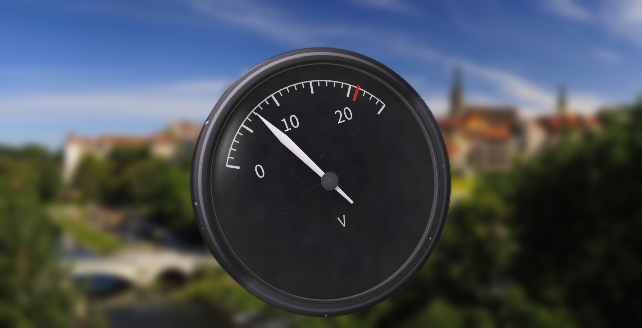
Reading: value=7 unit=V
